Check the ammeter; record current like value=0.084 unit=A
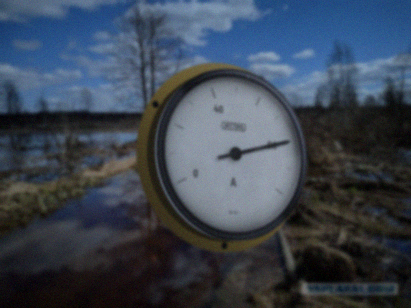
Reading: value=80 unit=A
